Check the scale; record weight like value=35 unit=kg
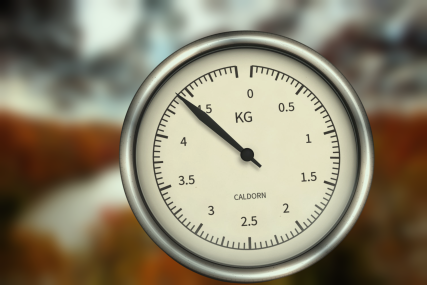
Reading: value=4.4 unit=kg
